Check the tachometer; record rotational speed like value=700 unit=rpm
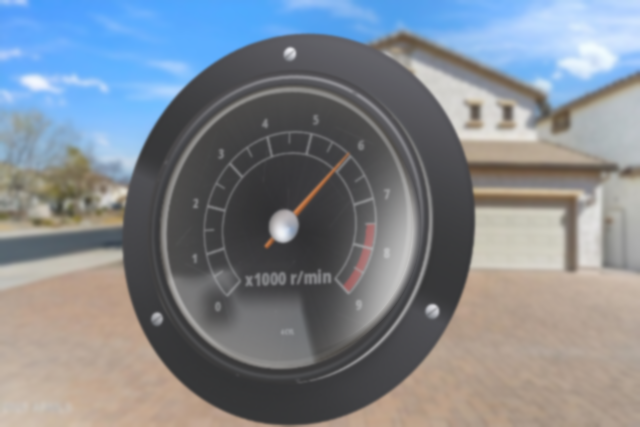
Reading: value=6000 unit=rpm
